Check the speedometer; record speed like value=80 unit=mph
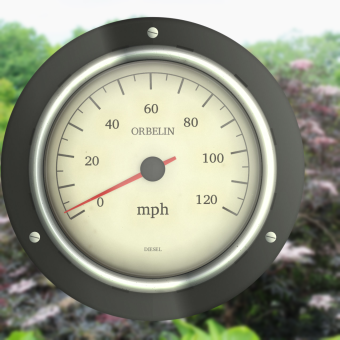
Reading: value=2.5 unit=mph
